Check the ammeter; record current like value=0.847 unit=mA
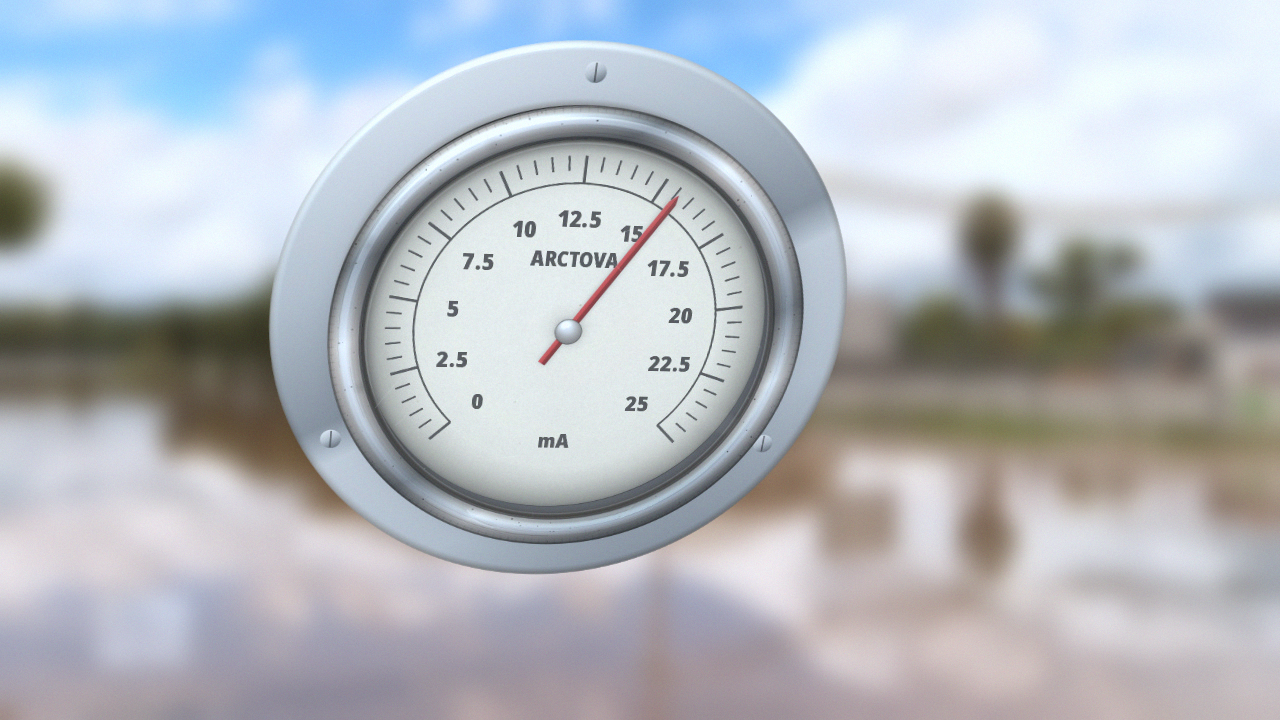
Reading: value=15.5 unit=mA
